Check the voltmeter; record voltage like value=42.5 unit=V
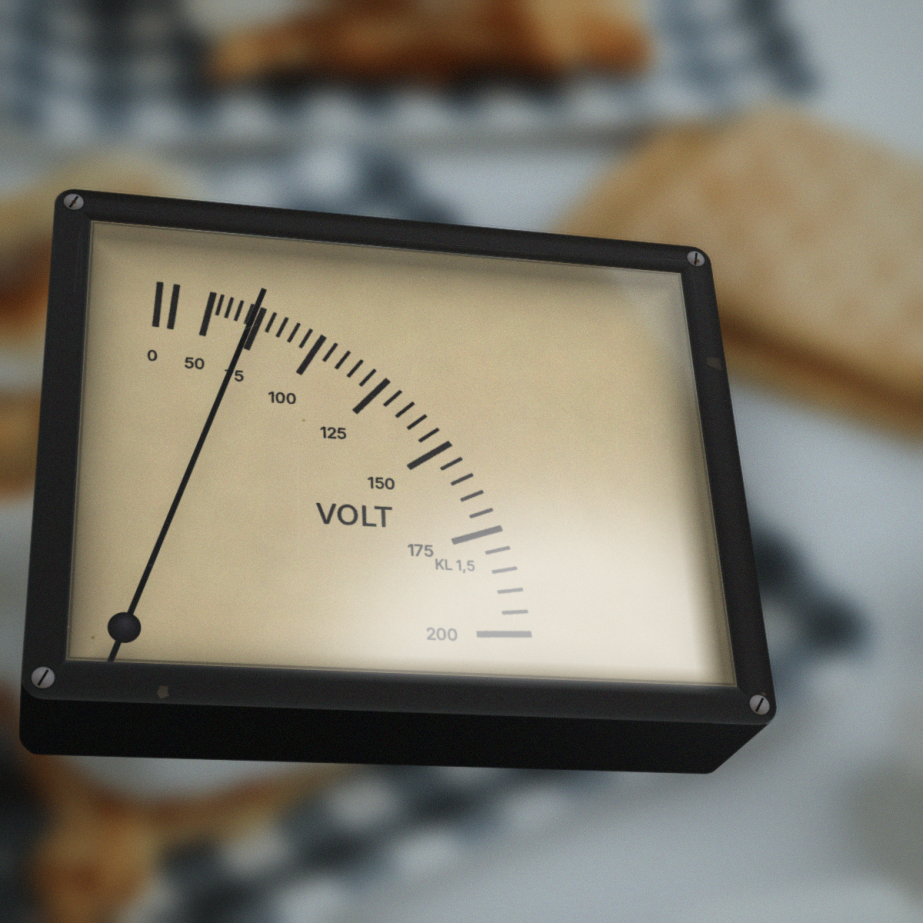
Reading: value=72.5 unit=V
